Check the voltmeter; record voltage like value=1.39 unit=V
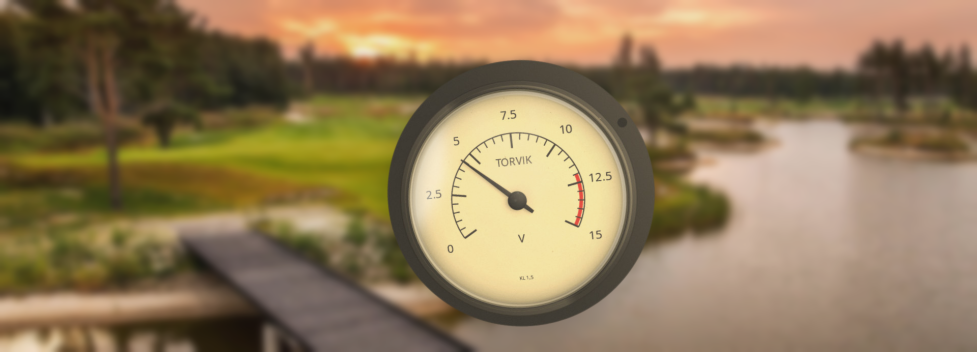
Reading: value=4.5 unit=V
